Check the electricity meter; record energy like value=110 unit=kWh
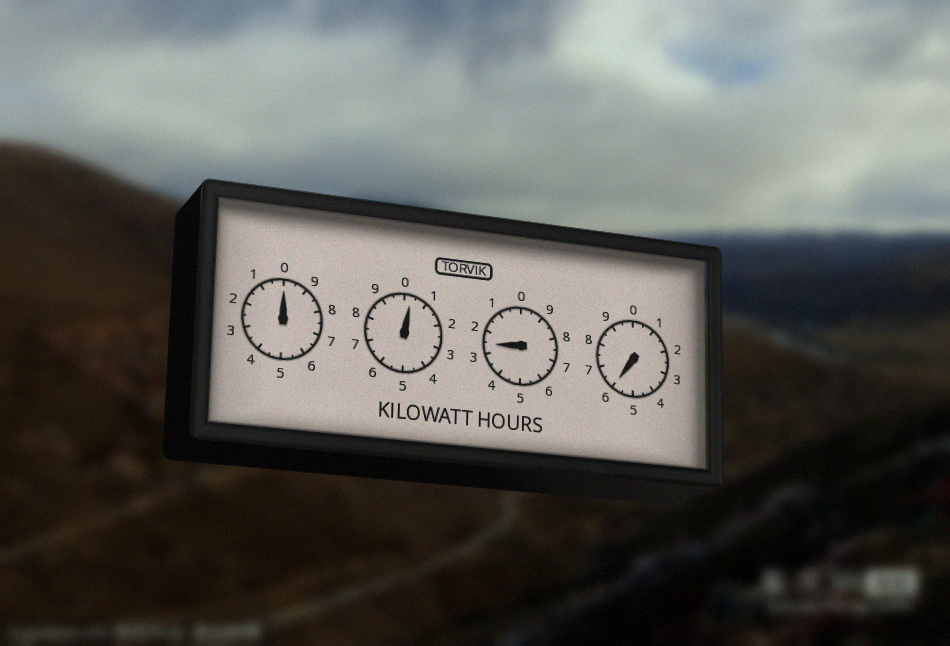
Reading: value=26 unit=kWh
